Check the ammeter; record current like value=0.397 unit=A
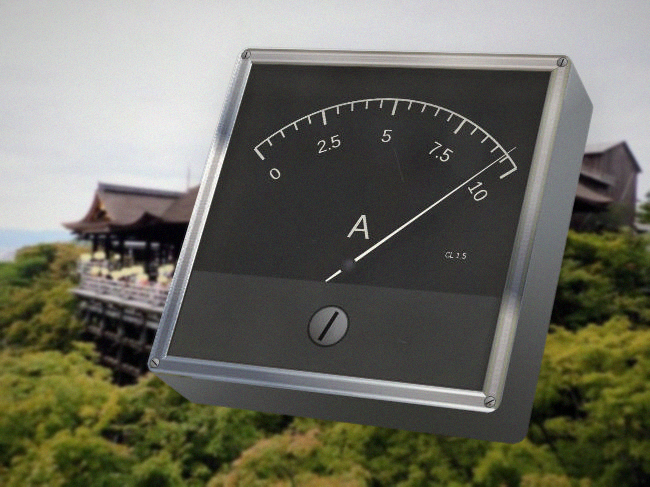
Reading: value=9.5 unit=A
